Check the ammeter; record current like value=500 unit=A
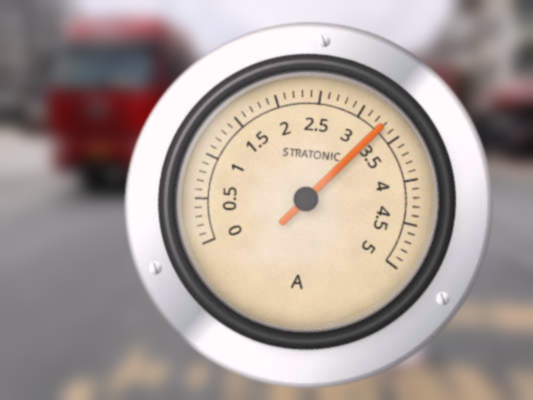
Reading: value=3.3 unit=A
